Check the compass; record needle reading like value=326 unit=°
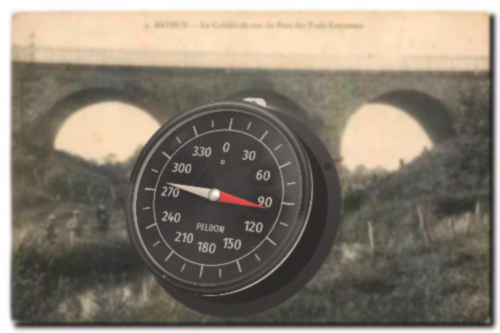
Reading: value=97.5 unit=°
